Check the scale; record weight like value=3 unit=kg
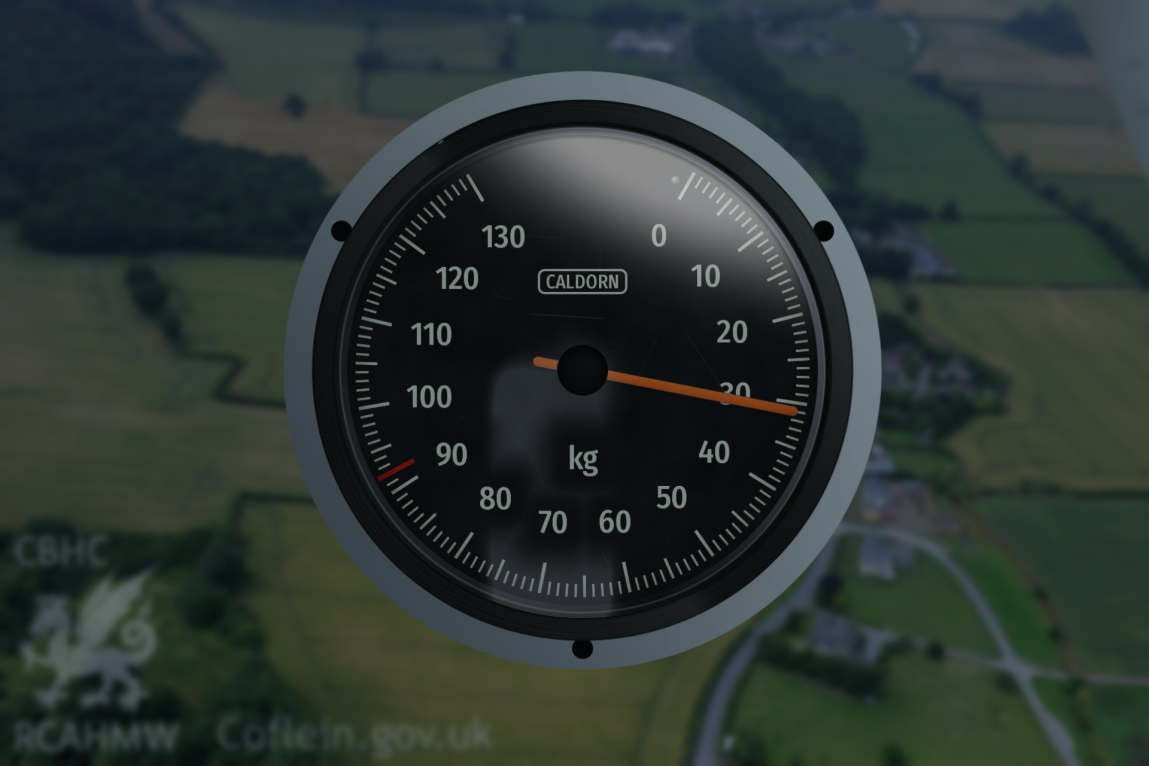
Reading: value=31 unit=kg
